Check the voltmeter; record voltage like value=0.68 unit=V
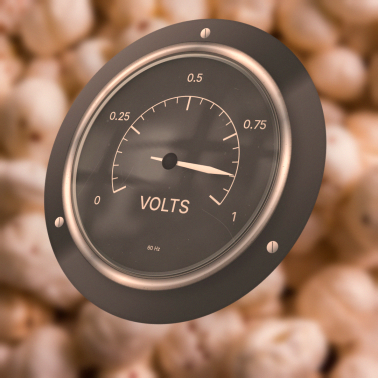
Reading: value=0.9 unit=V
